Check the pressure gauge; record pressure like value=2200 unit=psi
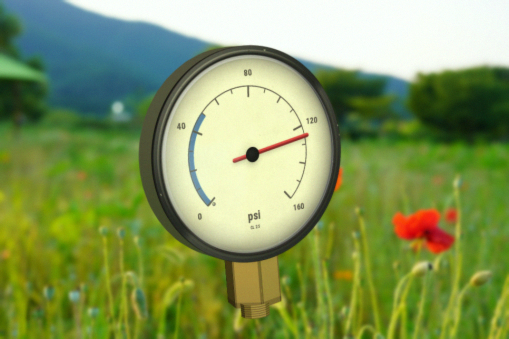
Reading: value=125 unit=psi
